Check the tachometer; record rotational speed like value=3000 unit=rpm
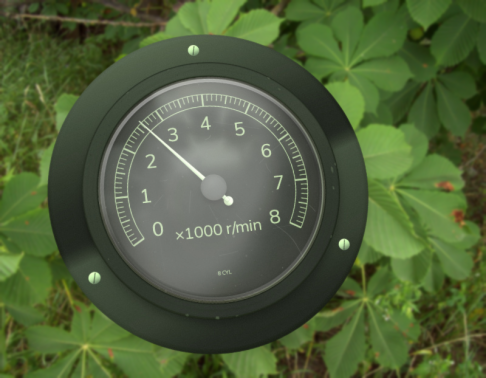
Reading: value=2600 unit=rpm
